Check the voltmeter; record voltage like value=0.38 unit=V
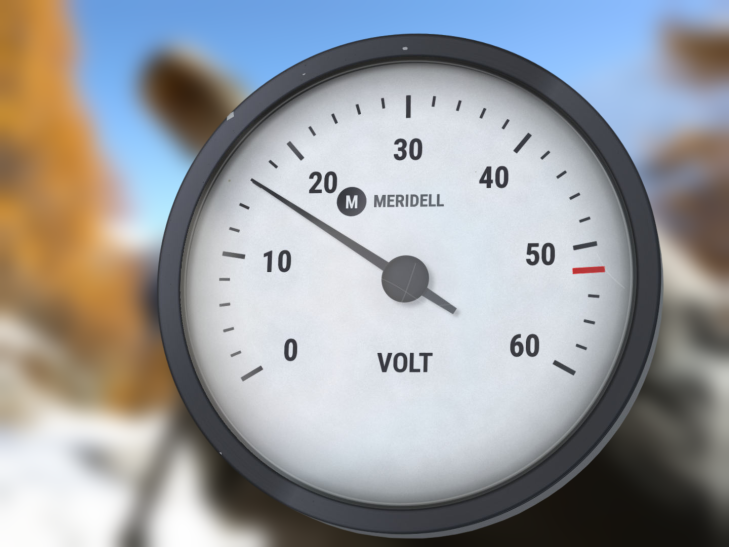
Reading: value=16 unit=V
